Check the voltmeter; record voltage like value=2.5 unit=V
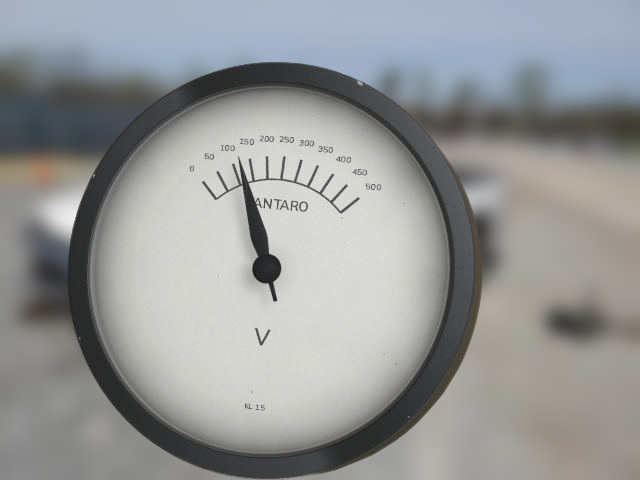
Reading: value=125 unit=V
